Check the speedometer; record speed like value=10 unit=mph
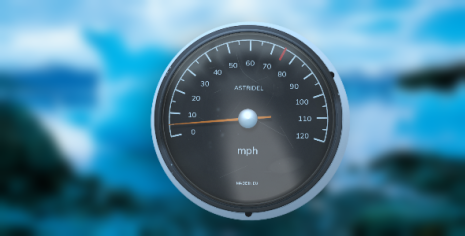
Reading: value=5 unit=mph
